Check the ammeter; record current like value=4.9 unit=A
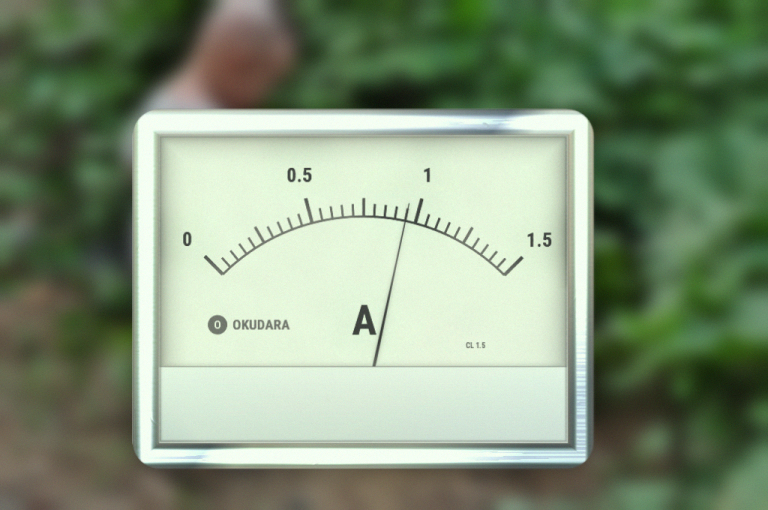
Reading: value=0.95 unit=A
